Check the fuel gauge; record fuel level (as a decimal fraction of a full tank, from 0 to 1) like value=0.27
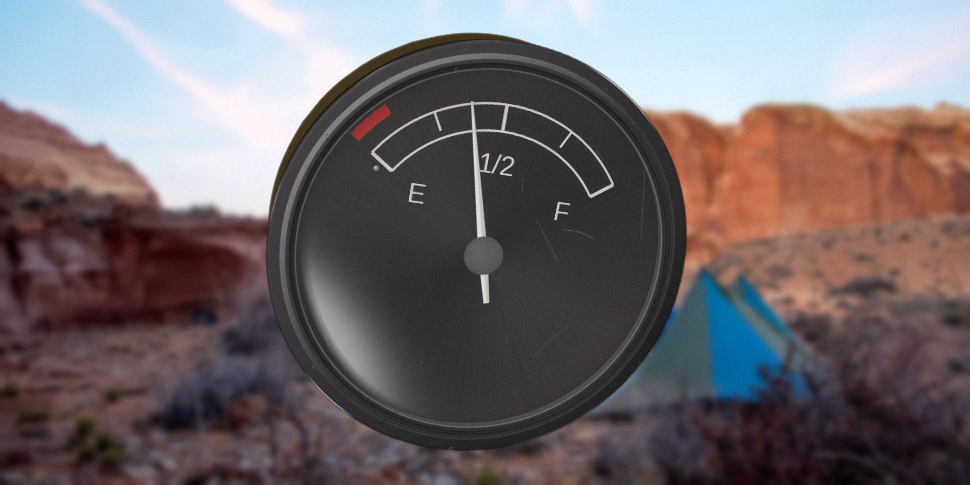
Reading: value=0.375
